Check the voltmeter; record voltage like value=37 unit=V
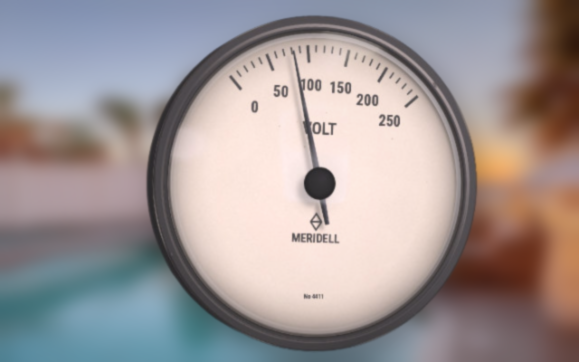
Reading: value=80 unit=V
